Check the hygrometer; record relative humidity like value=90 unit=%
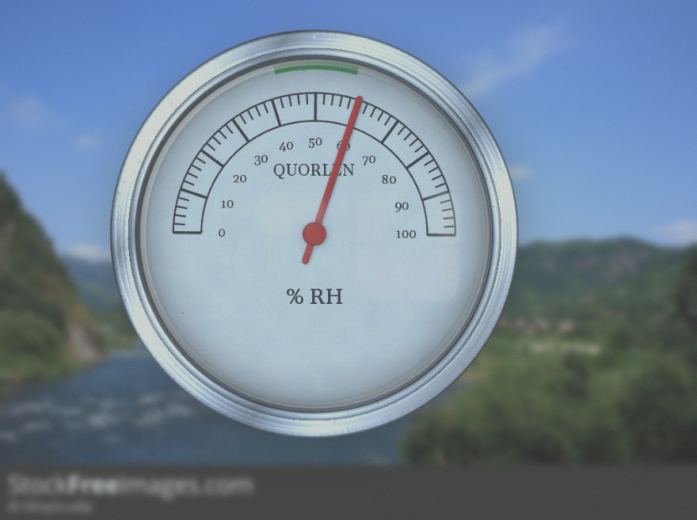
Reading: value=60 unit=%
